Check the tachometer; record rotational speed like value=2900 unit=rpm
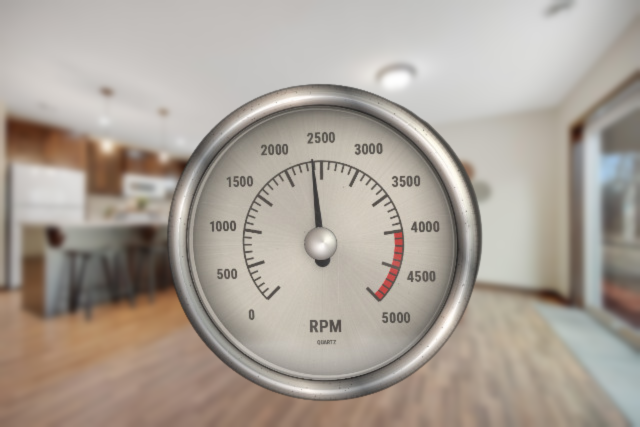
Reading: value=2400 unit=rpm
